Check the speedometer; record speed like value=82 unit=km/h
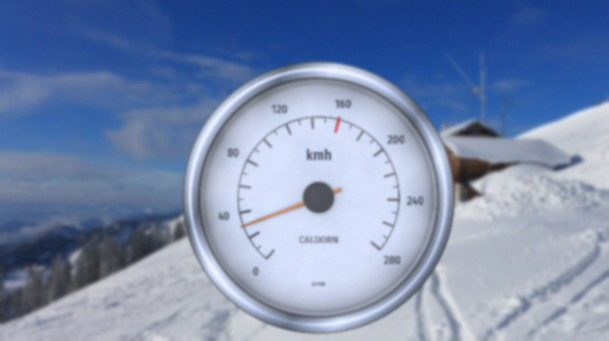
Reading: value=30 unit=km/h
